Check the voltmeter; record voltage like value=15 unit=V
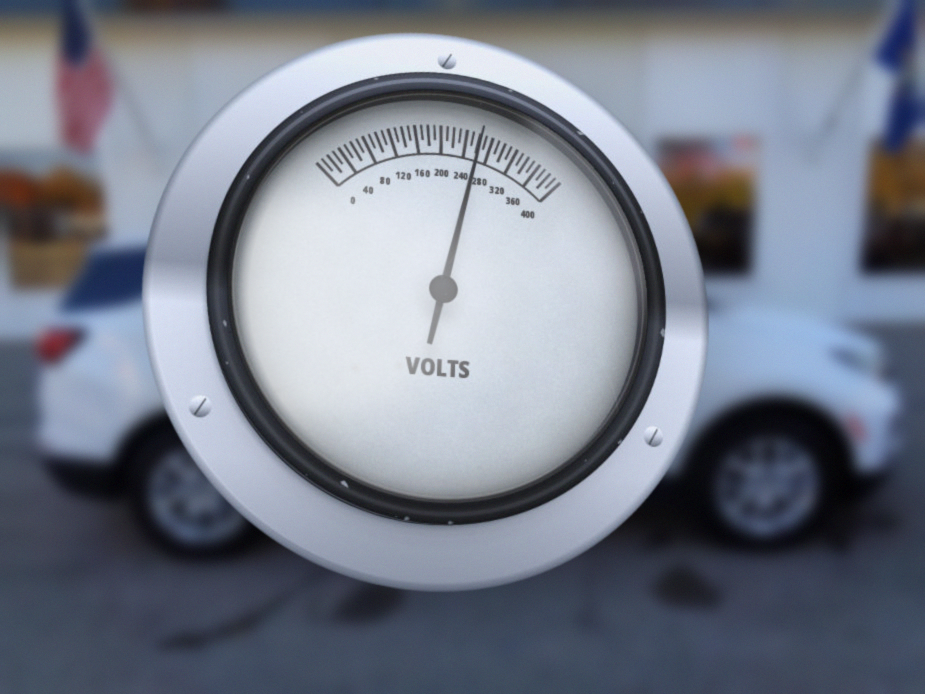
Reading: value=260 unit=V
